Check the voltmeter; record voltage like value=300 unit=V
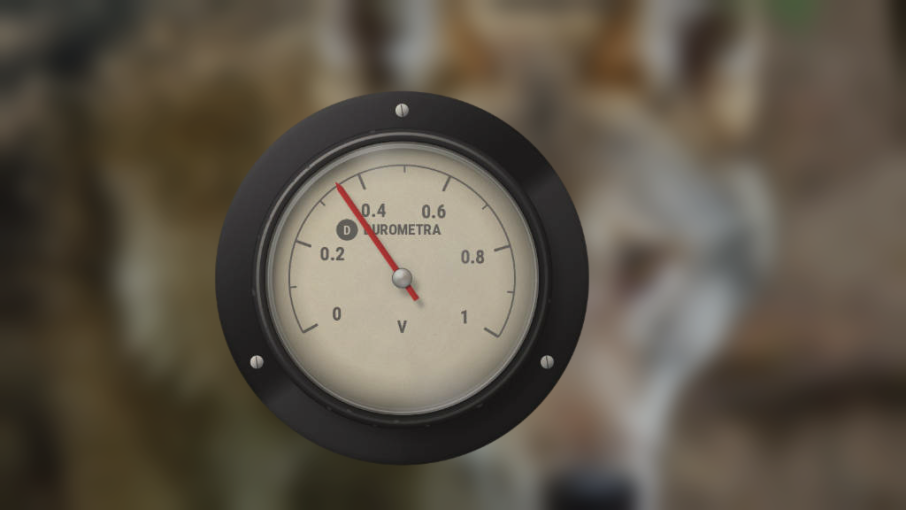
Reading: value=0.35 unit=V
